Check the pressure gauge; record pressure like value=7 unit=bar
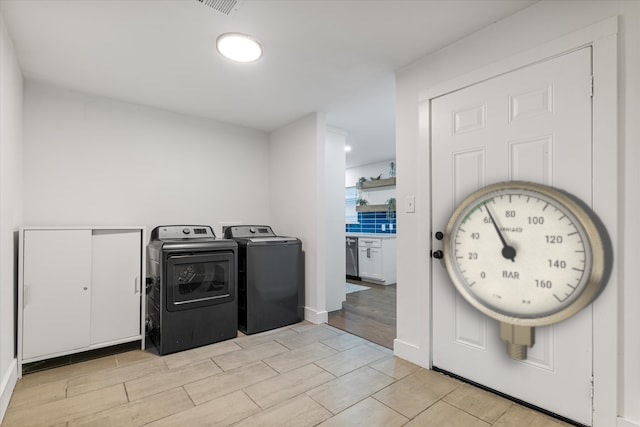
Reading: value=65 unit=bar
